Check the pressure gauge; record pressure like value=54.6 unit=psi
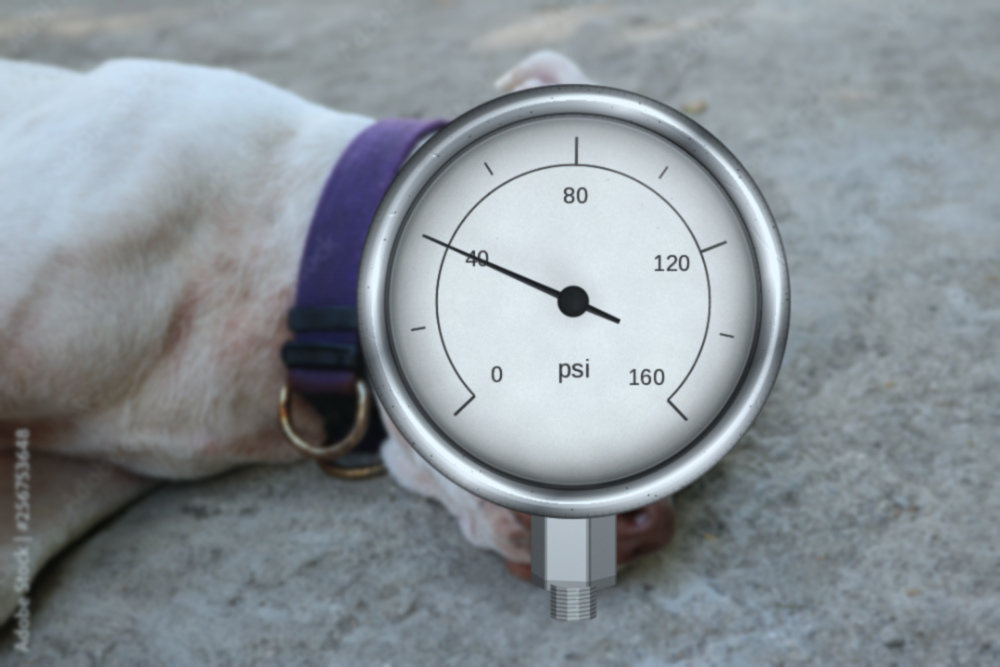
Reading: value=40 unit=psi
